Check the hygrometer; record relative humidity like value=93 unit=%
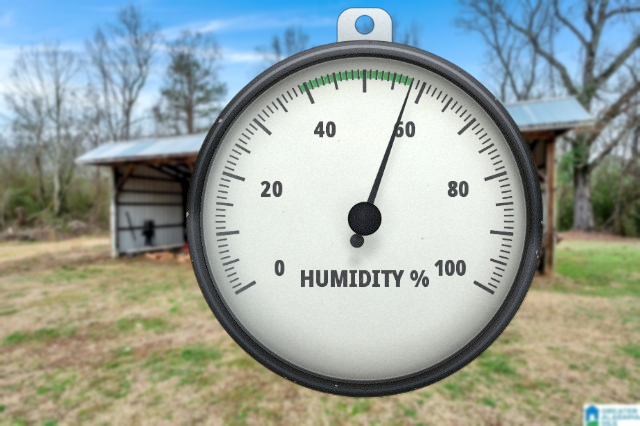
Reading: value=58 unit=%
